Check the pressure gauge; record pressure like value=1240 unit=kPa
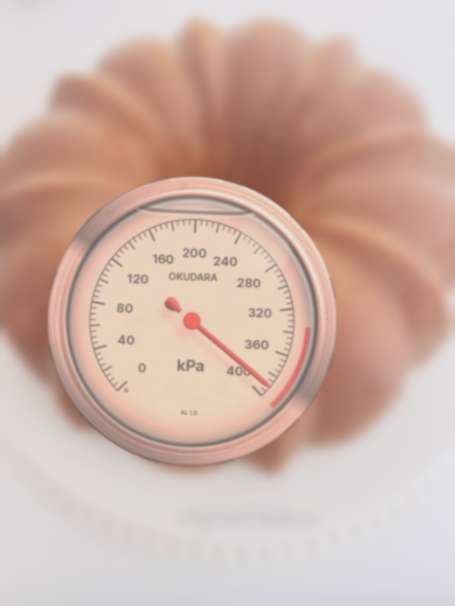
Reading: value=390 unit=kPa
